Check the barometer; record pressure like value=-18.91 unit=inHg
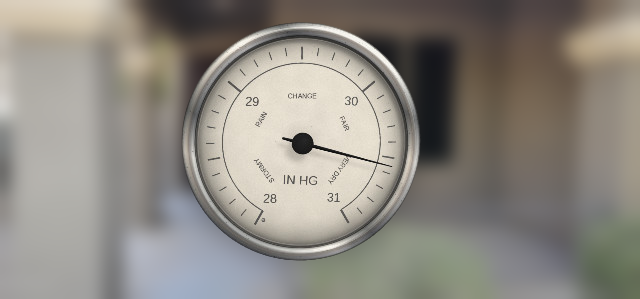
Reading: value=30.55 unit=inHg
